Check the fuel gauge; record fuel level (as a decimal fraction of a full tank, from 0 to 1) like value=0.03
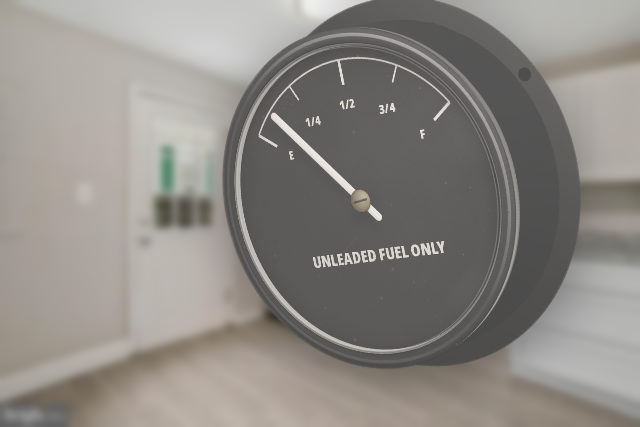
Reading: value=0.125
